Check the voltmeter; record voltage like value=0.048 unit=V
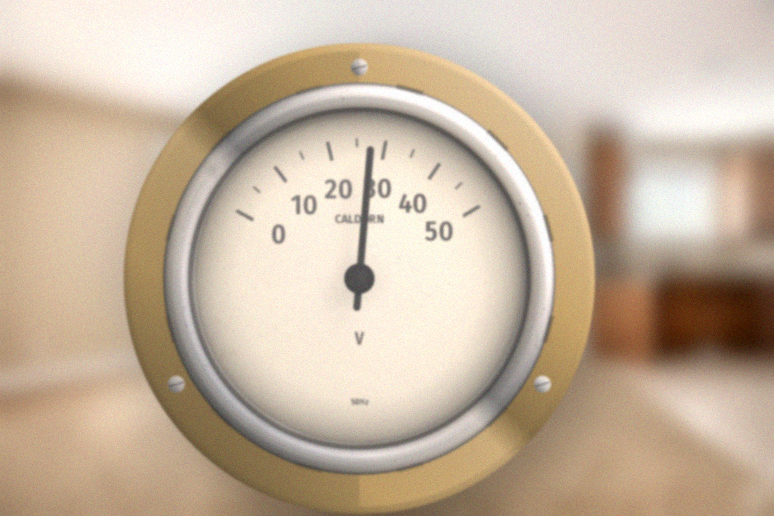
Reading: value=27.5 unit=V
